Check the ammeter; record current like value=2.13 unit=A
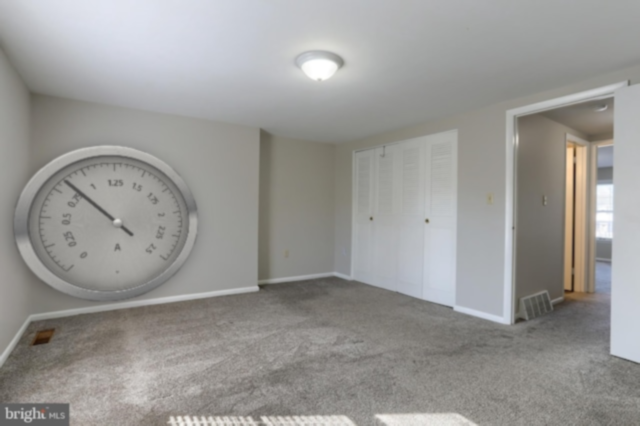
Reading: value=0.85 unit=A
